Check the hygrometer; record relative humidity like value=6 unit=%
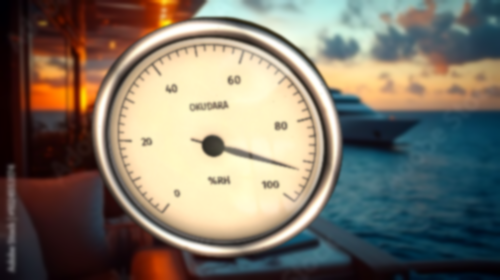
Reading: value=92 unit=%
